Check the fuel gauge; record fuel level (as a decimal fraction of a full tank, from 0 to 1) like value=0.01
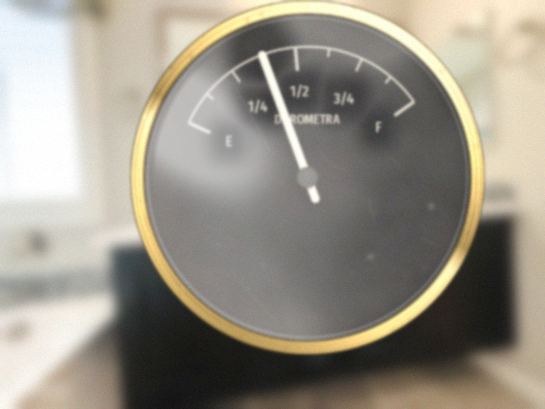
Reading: value=0.375
